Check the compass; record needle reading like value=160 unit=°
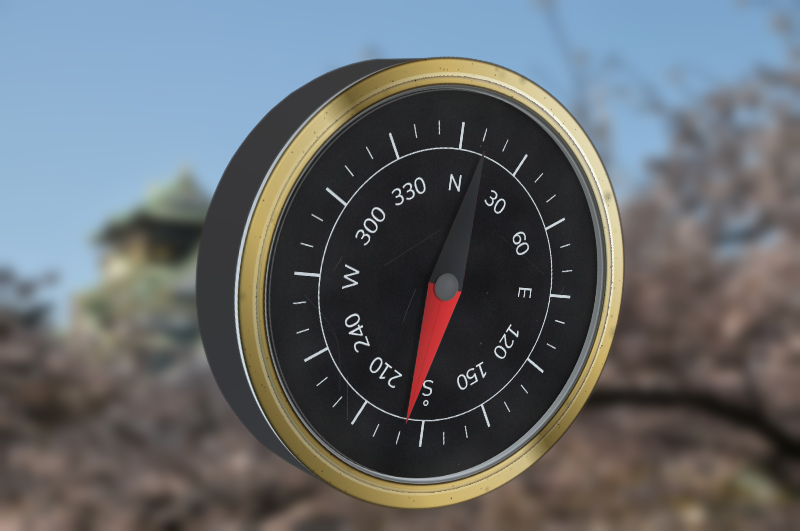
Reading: value=190 unit=°
